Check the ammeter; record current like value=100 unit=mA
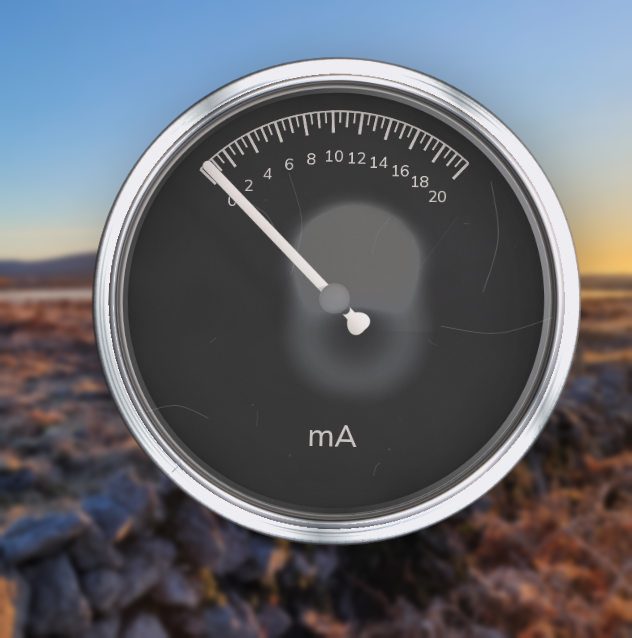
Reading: value=0.5 unit=mA
